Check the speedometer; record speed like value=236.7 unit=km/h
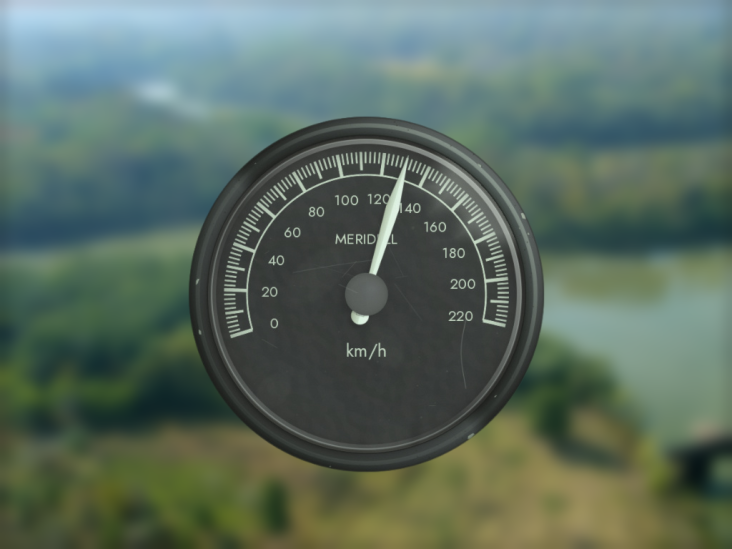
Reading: value=130 unit=km/h
